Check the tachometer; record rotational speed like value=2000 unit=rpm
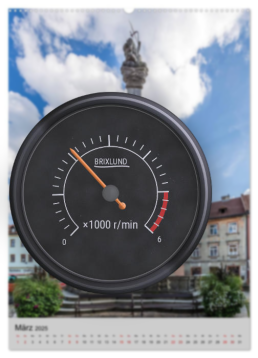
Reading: value=2100 unit=rpm
